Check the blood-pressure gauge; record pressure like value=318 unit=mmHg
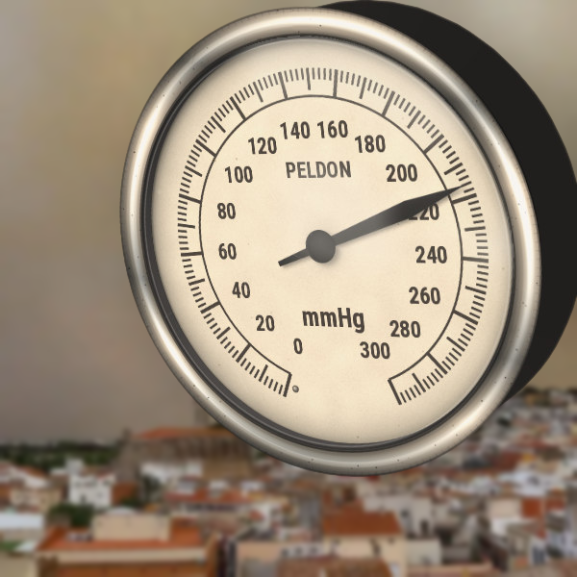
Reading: value=216 unit=mmHg
